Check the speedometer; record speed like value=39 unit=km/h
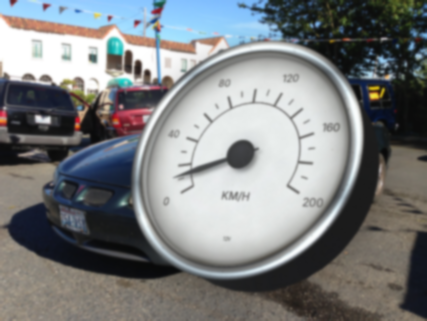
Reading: value=10 unit=km/h
